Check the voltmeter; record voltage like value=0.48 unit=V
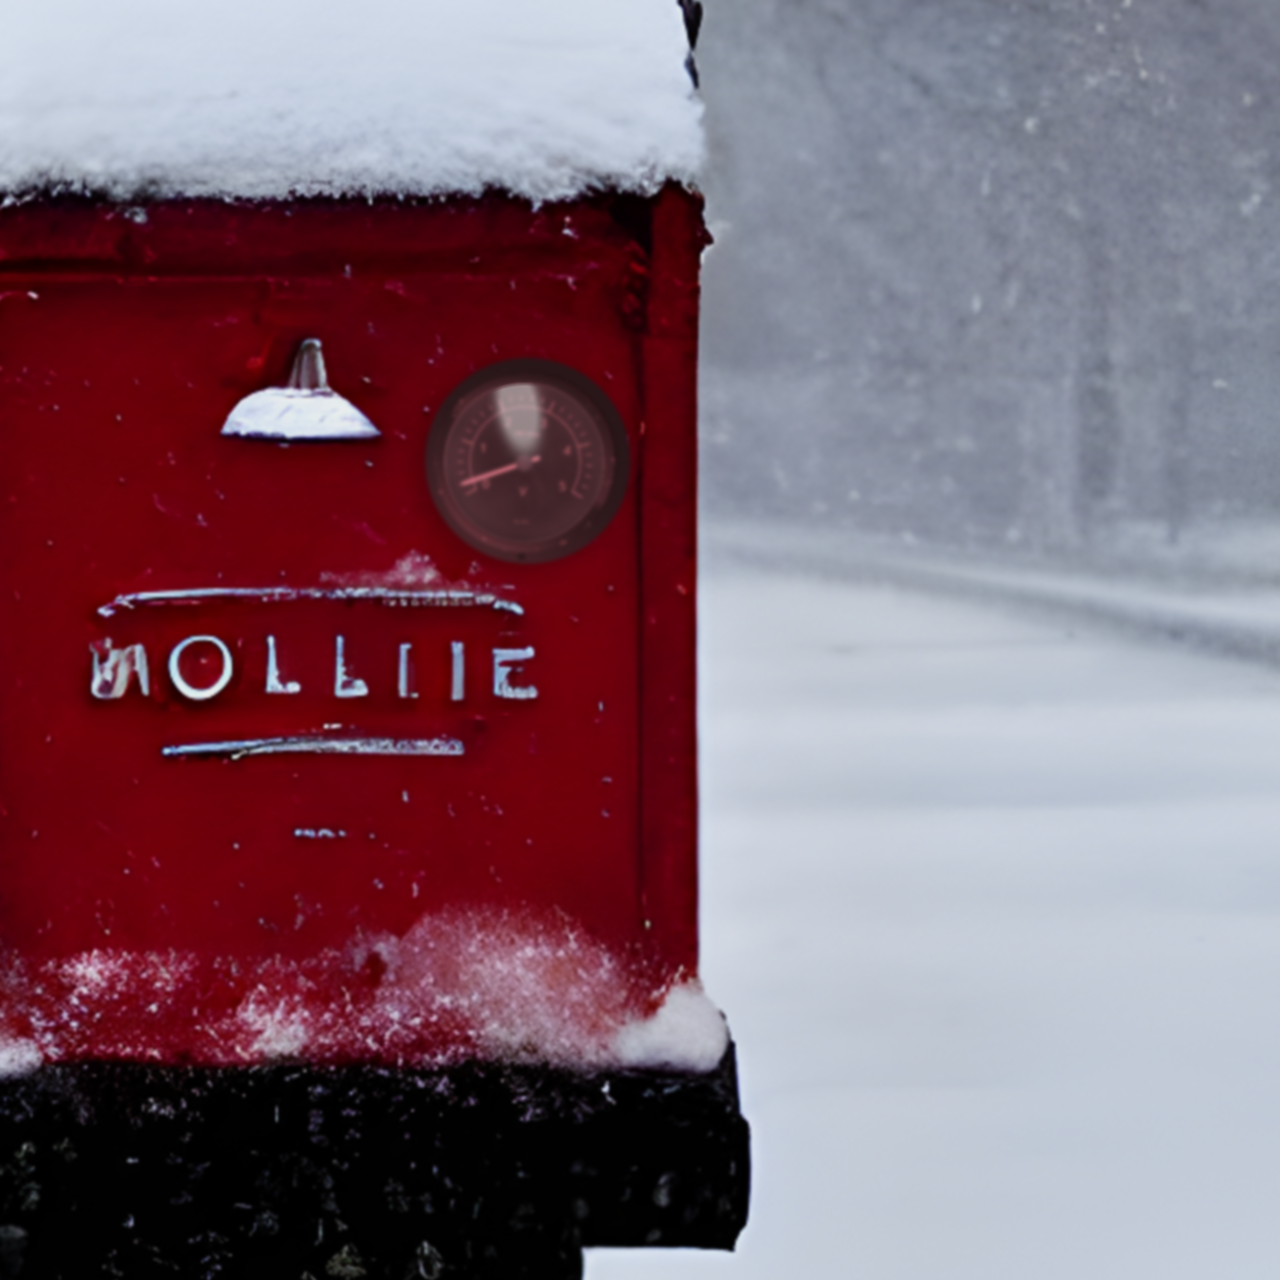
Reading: value=0.2 unit=V
